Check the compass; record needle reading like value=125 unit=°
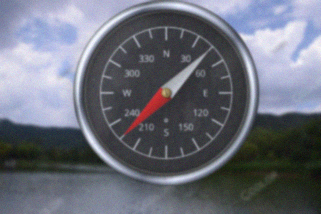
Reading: value=225 unit=°
